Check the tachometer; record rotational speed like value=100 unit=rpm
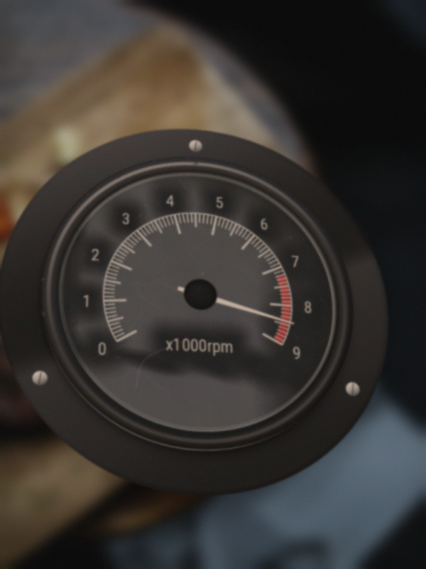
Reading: value=8500 unit=rpm
